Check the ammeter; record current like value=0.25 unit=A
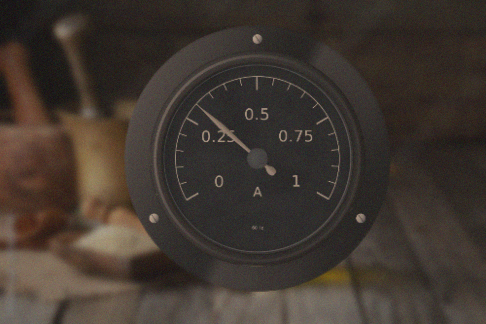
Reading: value=0.3 unit=A
